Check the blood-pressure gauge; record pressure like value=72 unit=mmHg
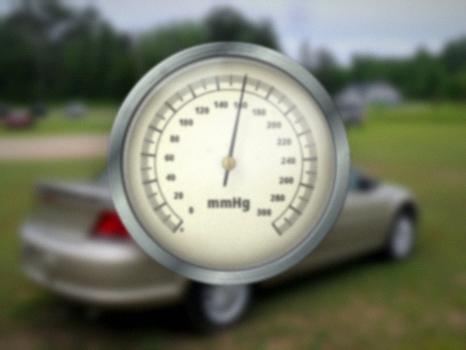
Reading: value=160 unit=mmHg
